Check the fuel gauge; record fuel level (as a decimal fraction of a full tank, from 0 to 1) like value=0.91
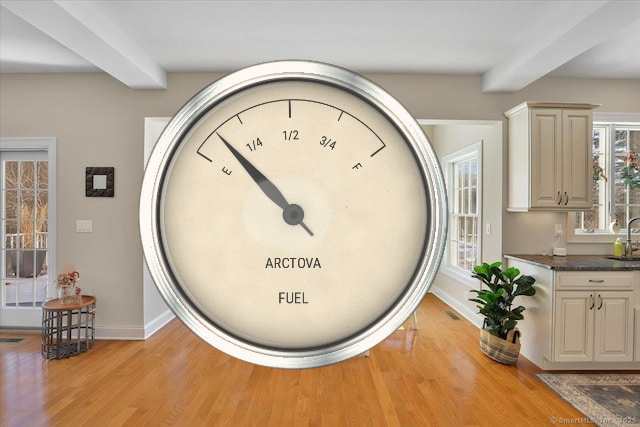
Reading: value=0.125
